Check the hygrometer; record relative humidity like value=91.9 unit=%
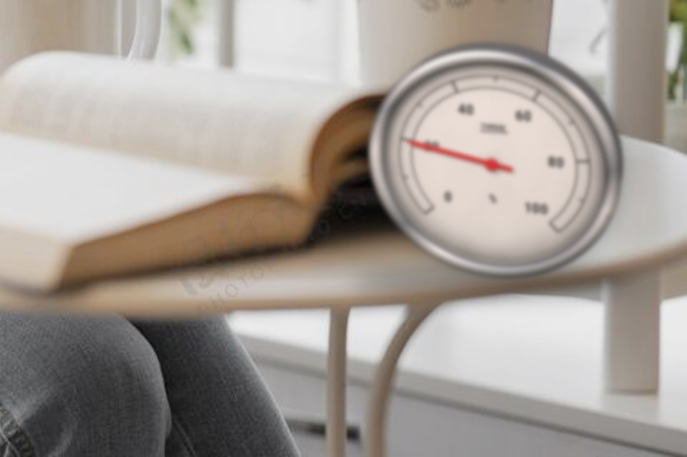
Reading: value=20 unit=%
